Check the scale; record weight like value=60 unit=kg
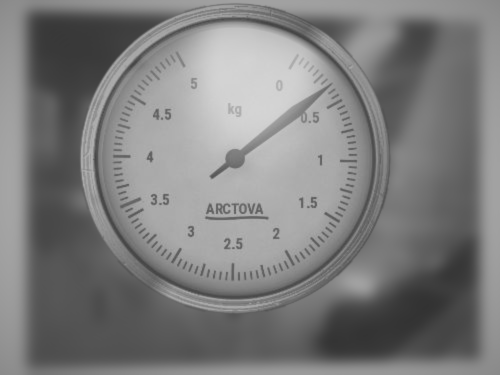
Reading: value=0.35 unit=kg
